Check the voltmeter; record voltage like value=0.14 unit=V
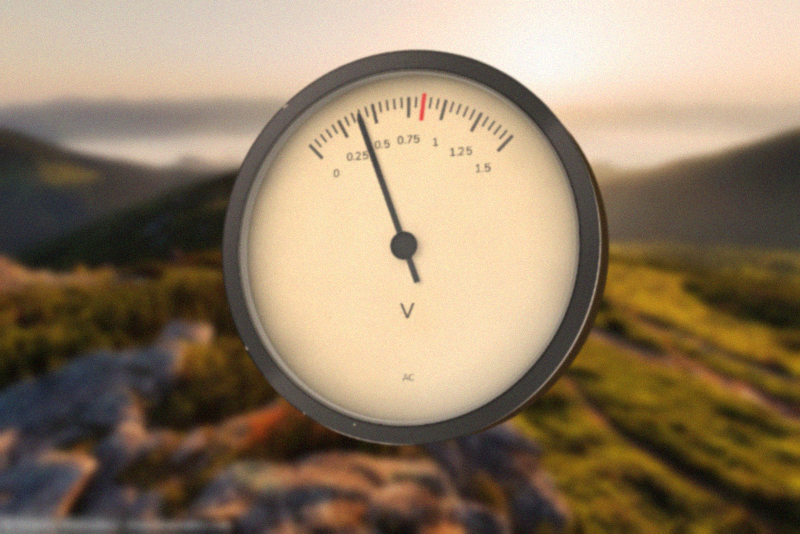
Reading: value=0.4 unit=V
